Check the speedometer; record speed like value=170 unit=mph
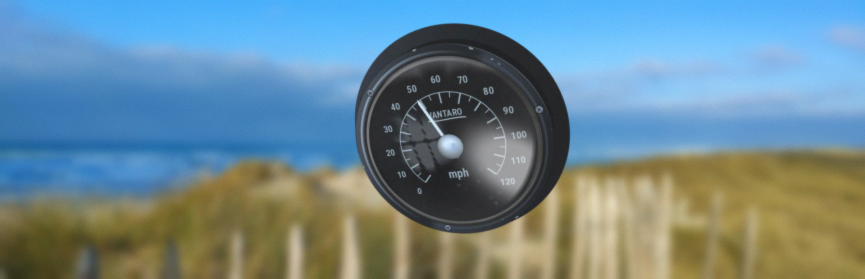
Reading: value=50 unit=mph
